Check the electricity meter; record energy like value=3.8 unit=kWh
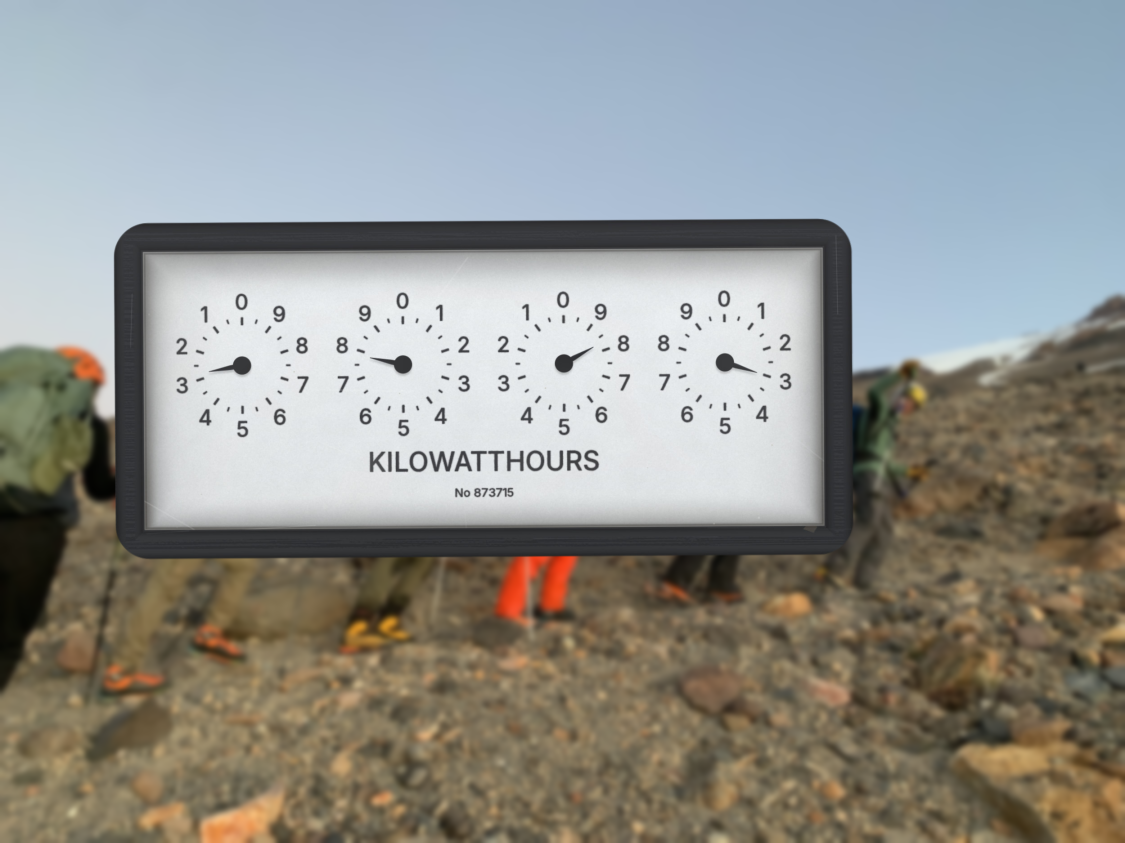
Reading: value=2783 unit=kWh
